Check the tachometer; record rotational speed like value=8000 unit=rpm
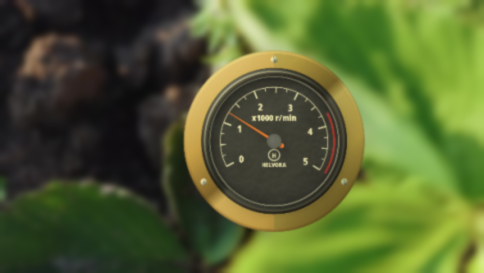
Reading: value=1250 unit=rpm
